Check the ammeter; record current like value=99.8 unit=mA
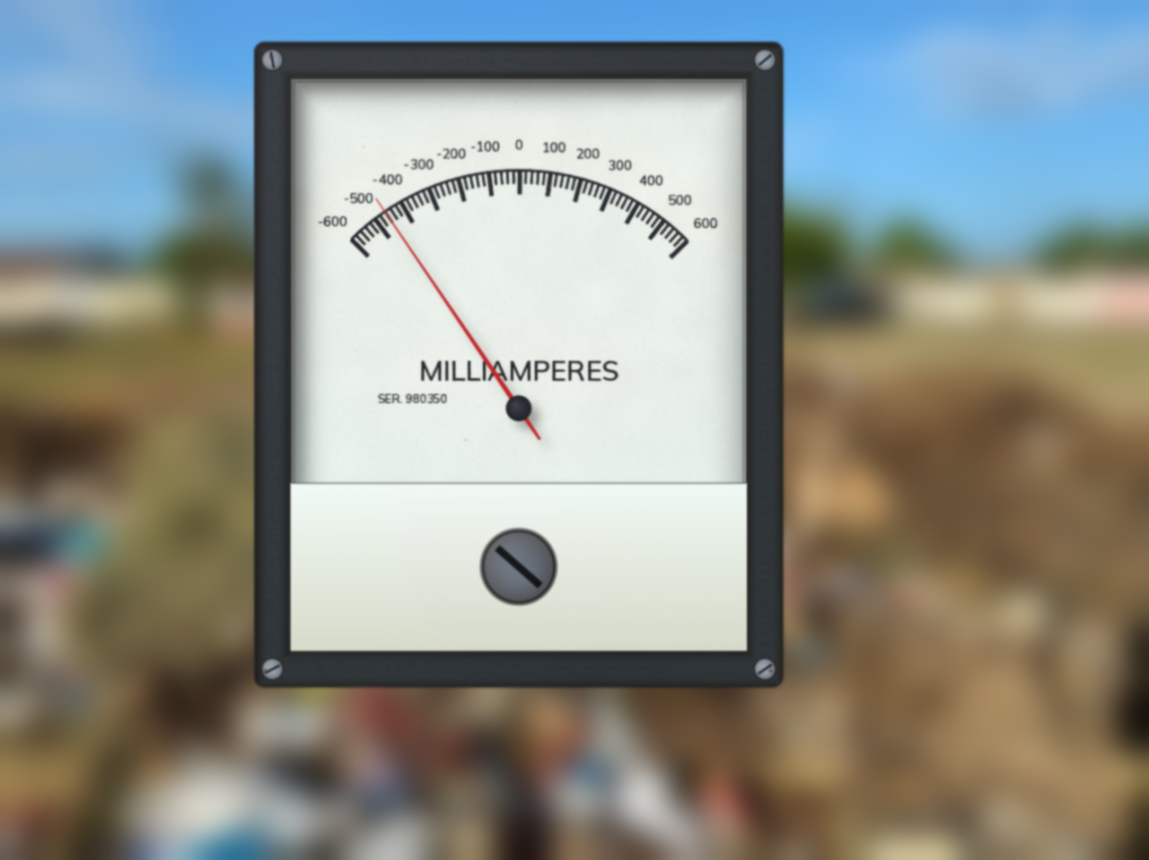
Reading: value=-460 unit=mA
